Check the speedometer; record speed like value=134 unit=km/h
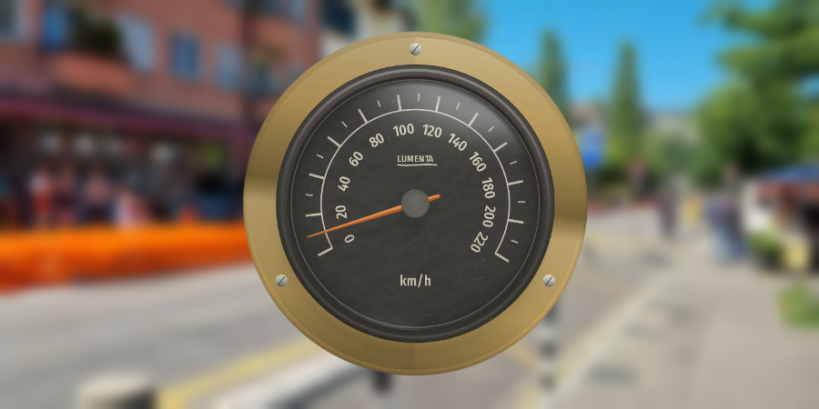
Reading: value=10 unit=km/h
